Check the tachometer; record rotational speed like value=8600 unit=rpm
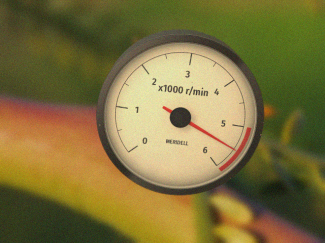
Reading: value=5500 unit=rpm
